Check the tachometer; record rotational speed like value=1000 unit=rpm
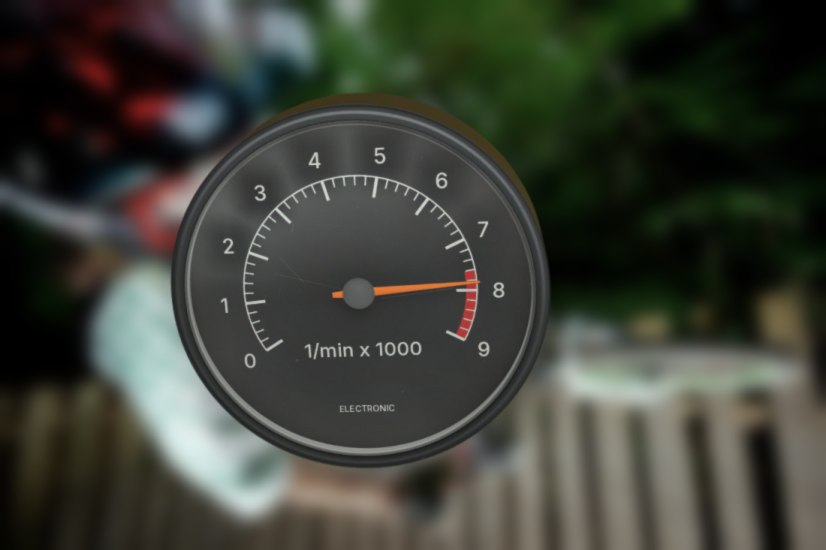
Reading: value=7800 unit=rpm
